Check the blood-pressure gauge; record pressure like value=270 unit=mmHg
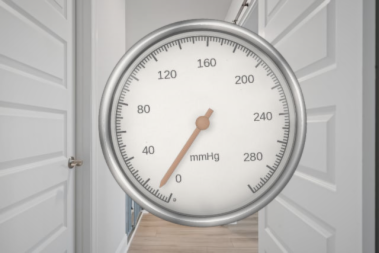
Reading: value=10 unit=mmHg
